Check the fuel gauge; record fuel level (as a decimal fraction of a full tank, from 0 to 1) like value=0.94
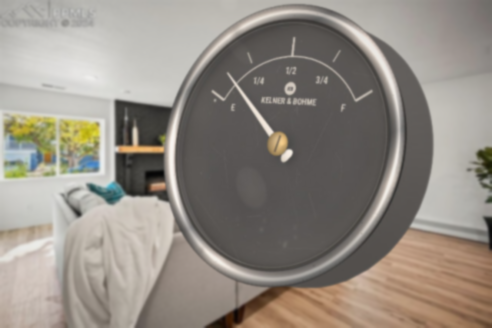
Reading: value=0.125
